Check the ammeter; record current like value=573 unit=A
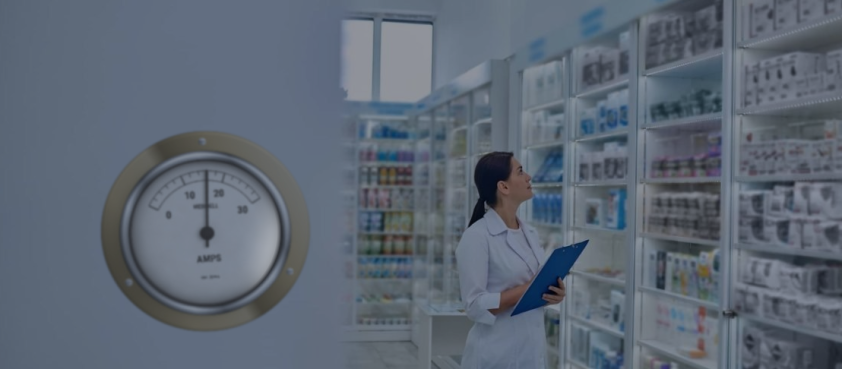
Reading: value=16 unit=A
